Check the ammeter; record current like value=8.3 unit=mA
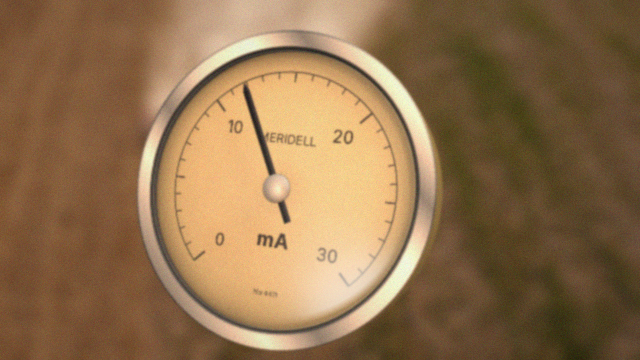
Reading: value=12 unit=mA
